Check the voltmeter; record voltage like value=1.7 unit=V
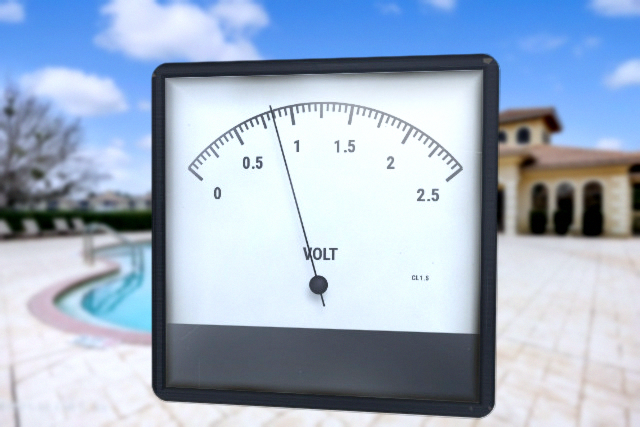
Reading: value=0.85 unit=V
